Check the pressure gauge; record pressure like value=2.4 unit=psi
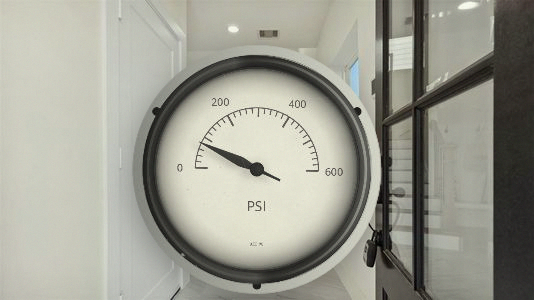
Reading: value=80 unit=psi
